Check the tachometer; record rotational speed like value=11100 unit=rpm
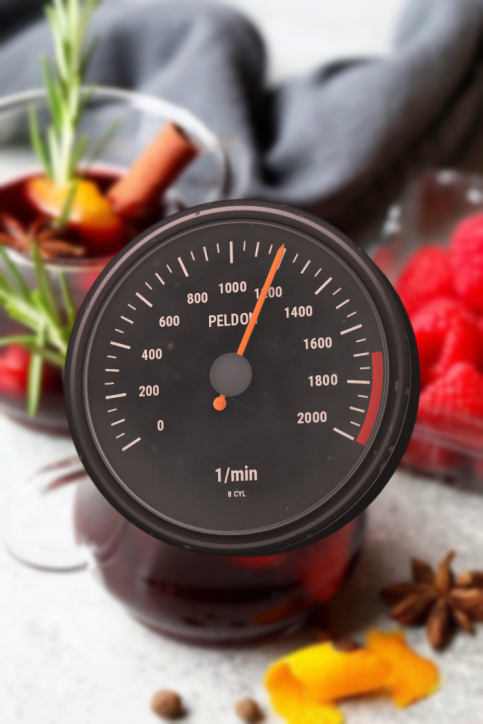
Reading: value=1200 unit=rpm
